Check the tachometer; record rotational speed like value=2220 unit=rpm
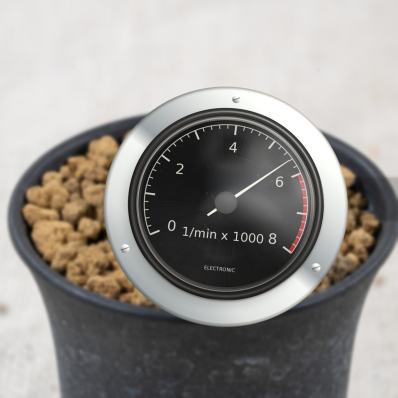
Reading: value=5600 unit=rpm
